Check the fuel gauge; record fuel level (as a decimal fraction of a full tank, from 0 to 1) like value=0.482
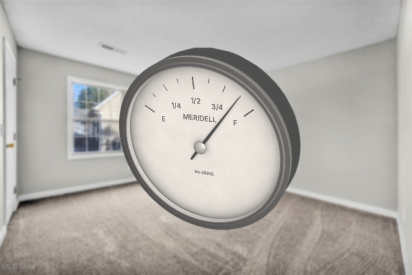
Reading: value=0.875
